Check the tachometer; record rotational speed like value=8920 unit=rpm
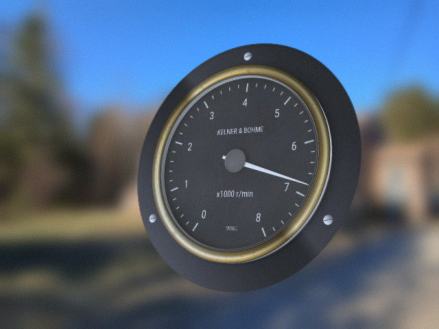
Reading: value=6800 unit=rpm
